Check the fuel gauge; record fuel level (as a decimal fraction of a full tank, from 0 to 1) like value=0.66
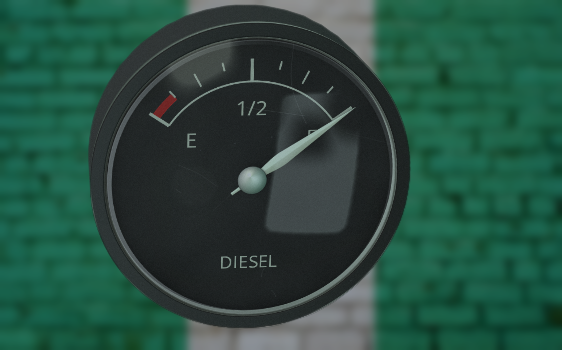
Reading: value=1
